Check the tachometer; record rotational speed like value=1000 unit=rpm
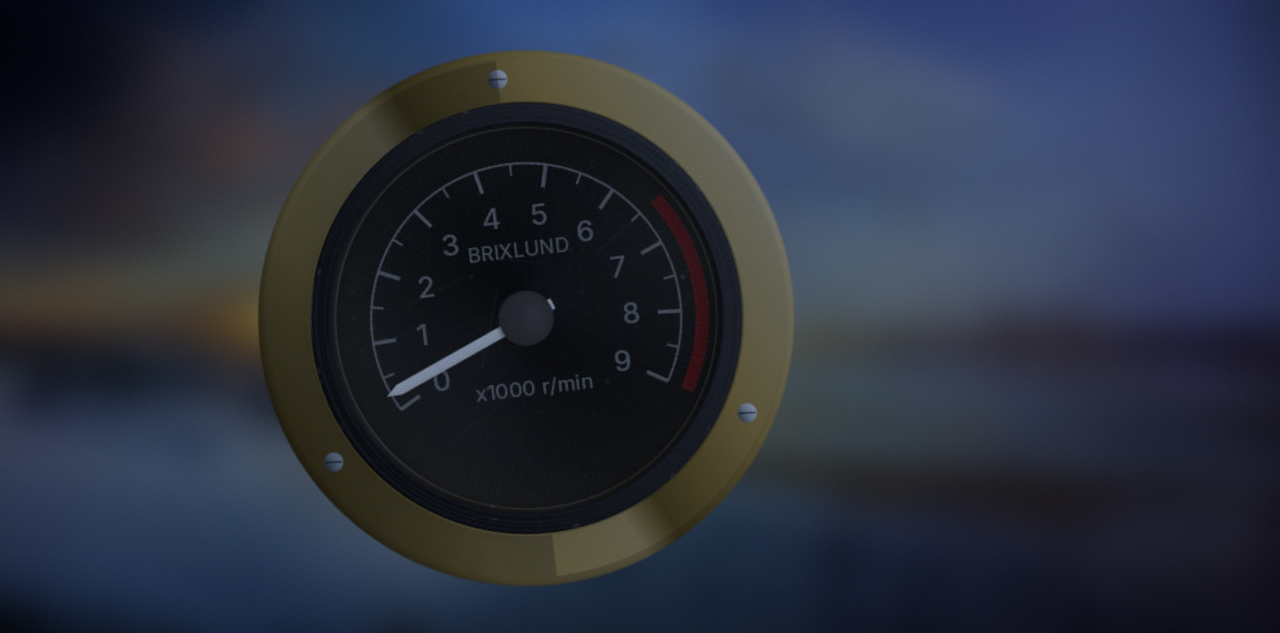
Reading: value=250 unit=rpm
